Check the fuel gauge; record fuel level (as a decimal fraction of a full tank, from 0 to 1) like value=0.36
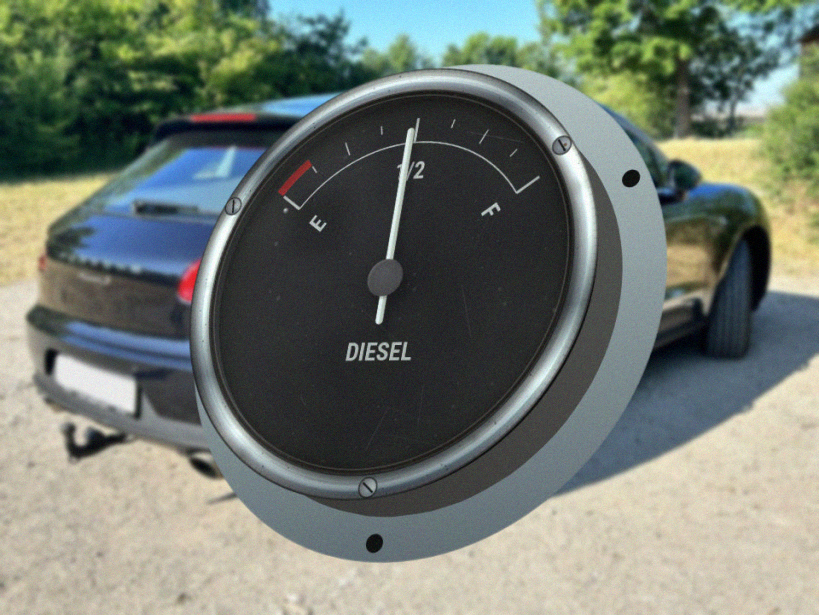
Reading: value=0.5
